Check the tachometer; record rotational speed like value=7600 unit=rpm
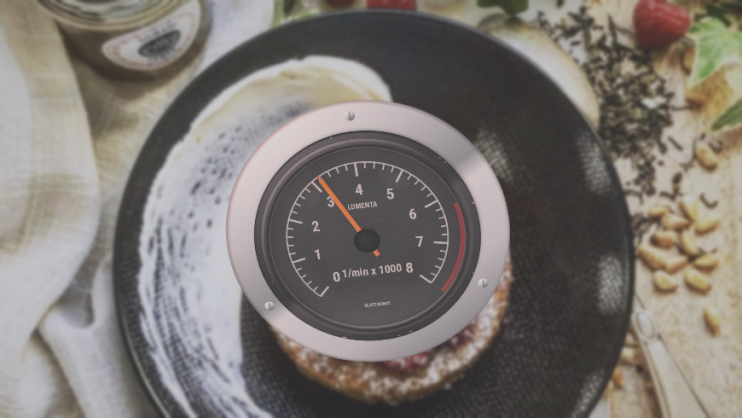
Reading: value=3200 unit=rpm
